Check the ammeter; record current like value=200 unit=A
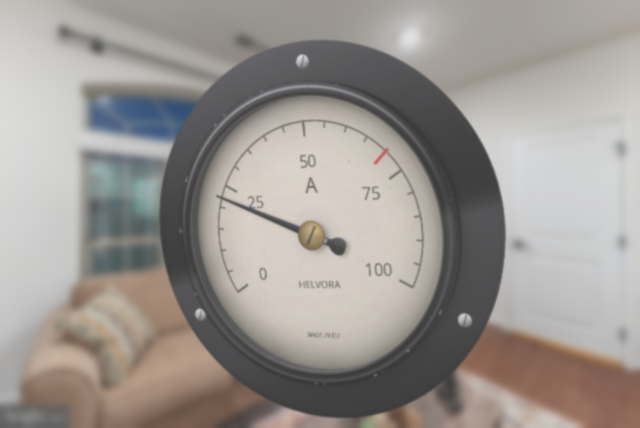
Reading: value=22.5 unit=A
